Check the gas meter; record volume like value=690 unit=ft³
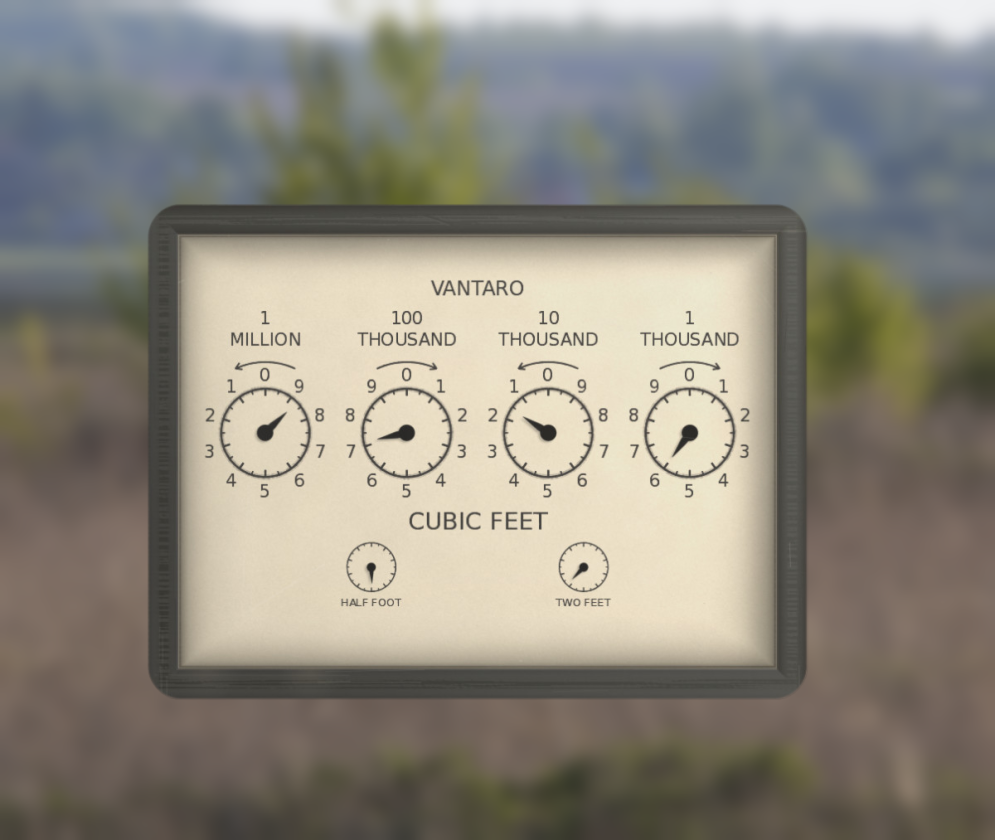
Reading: value=871600 unit=ft³
